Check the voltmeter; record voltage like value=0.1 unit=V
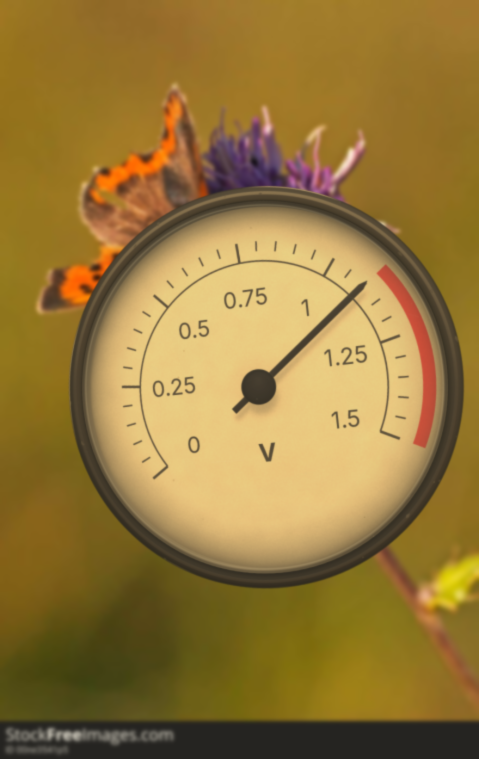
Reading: value=1.1 unit=V
